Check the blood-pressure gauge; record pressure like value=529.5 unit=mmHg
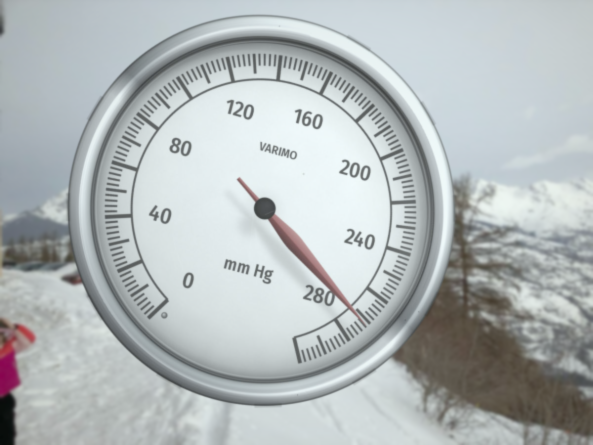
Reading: value=272 unit=mmHg
